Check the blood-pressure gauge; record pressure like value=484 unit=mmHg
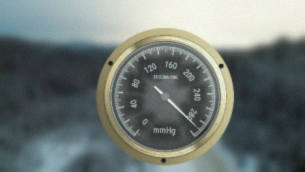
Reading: value=290 unit=mmHg
